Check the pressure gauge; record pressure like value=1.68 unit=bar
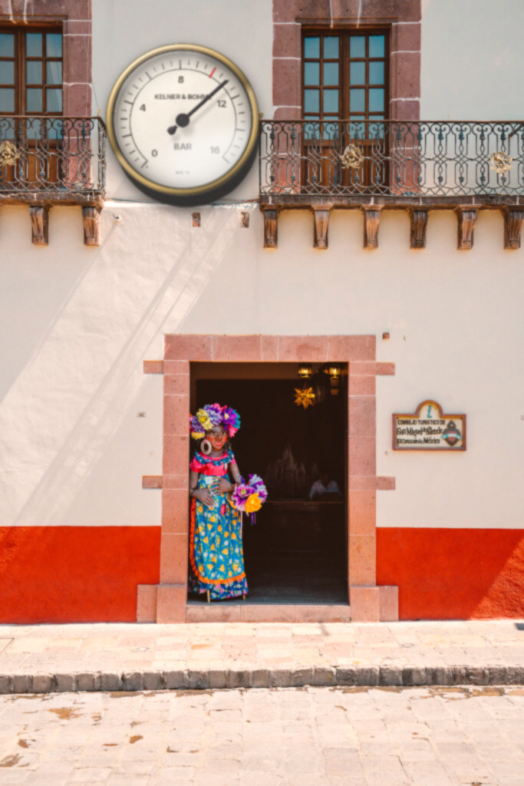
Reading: value=11 unit=bar
